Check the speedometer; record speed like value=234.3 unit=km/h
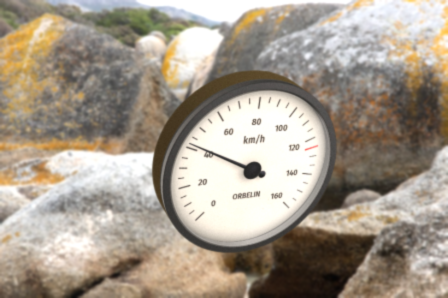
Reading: value=42.5 unit=km/h
